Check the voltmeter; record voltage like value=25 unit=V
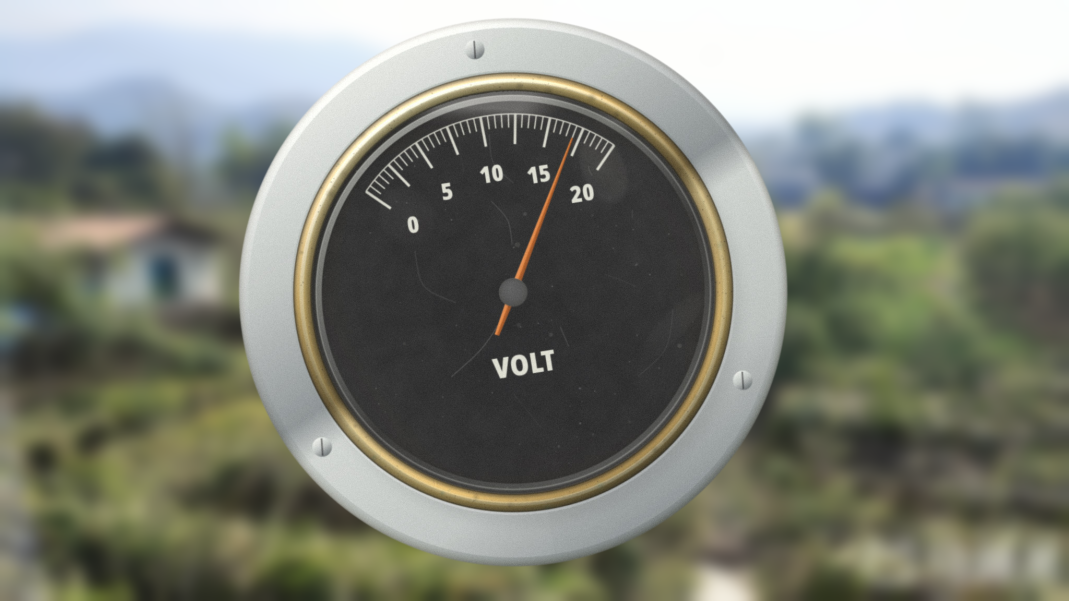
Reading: value=17 unit=V
